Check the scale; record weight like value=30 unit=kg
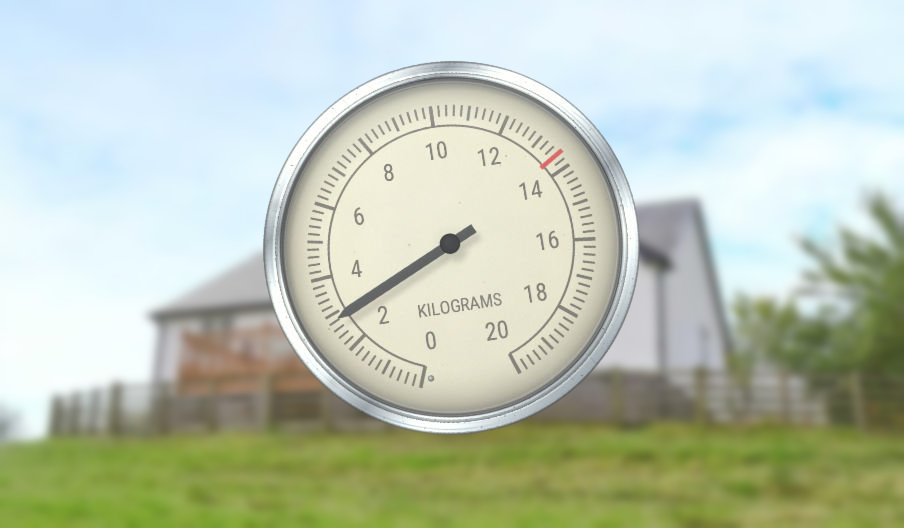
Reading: value=2.8 unit=kg
